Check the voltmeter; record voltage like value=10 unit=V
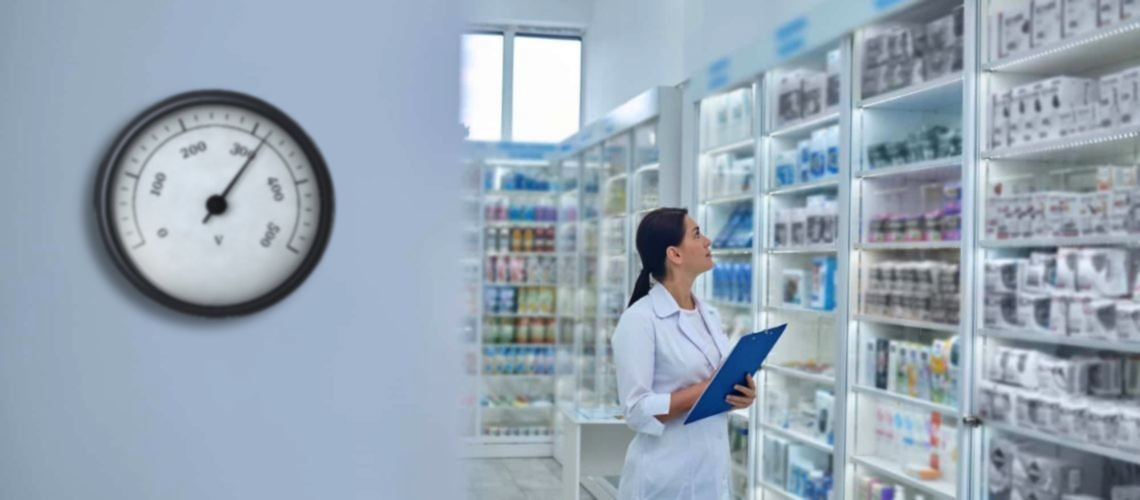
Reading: value=320 unit=V
